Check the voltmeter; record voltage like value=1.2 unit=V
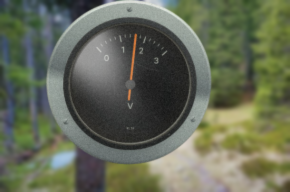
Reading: value=1.6 unit=V
